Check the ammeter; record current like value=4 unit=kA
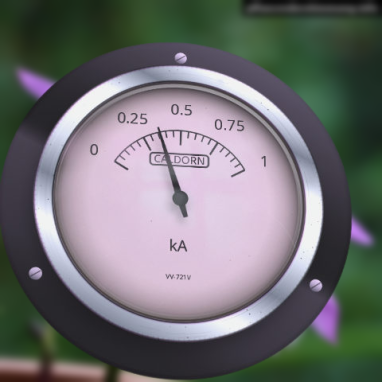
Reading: value=0.35 unit=kA
